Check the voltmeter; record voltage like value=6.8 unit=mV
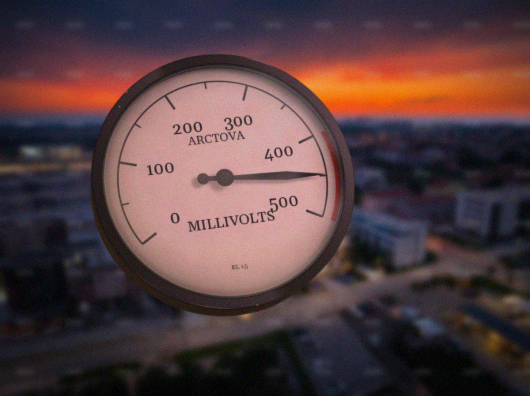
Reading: value=450 unit=mV
